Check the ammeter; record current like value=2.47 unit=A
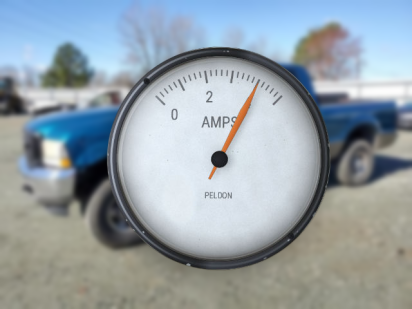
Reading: value=4 unit=A
